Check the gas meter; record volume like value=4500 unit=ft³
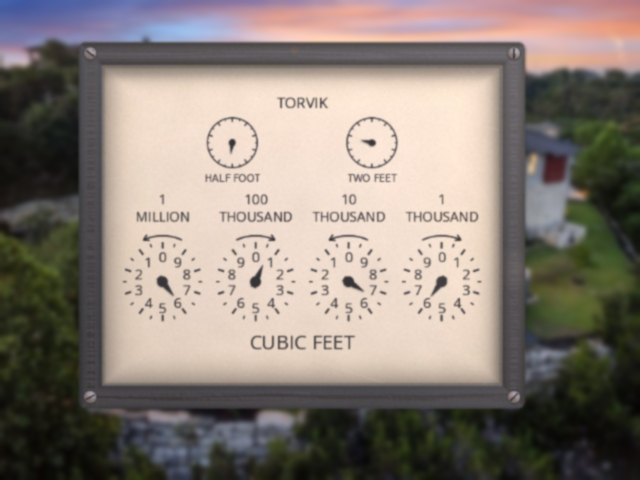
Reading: value=606600 unit=ft³
